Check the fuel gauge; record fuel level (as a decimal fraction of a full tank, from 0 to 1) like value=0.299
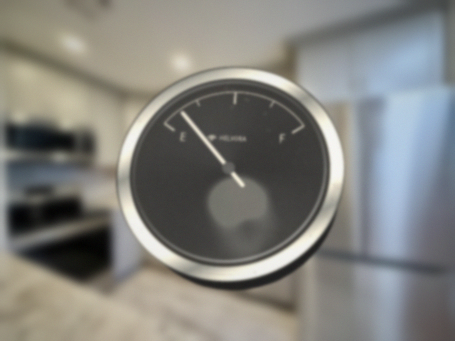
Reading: value=0.125
